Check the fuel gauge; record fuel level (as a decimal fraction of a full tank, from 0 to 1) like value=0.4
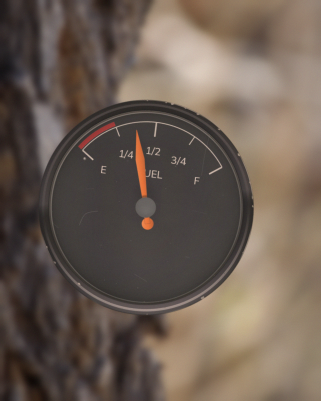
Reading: value=0.375
